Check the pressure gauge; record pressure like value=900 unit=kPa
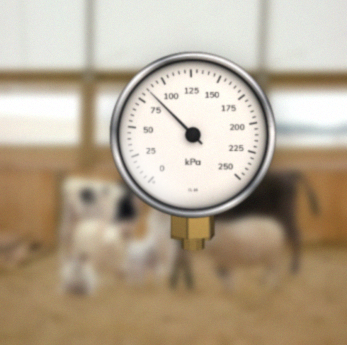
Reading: value=85 unit=kPa
